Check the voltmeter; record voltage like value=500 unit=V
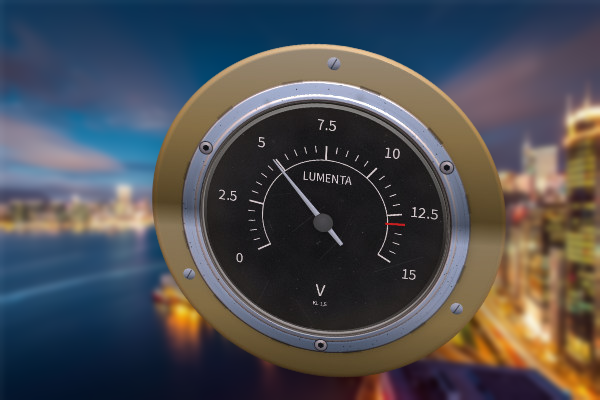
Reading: value=5 unit=V
